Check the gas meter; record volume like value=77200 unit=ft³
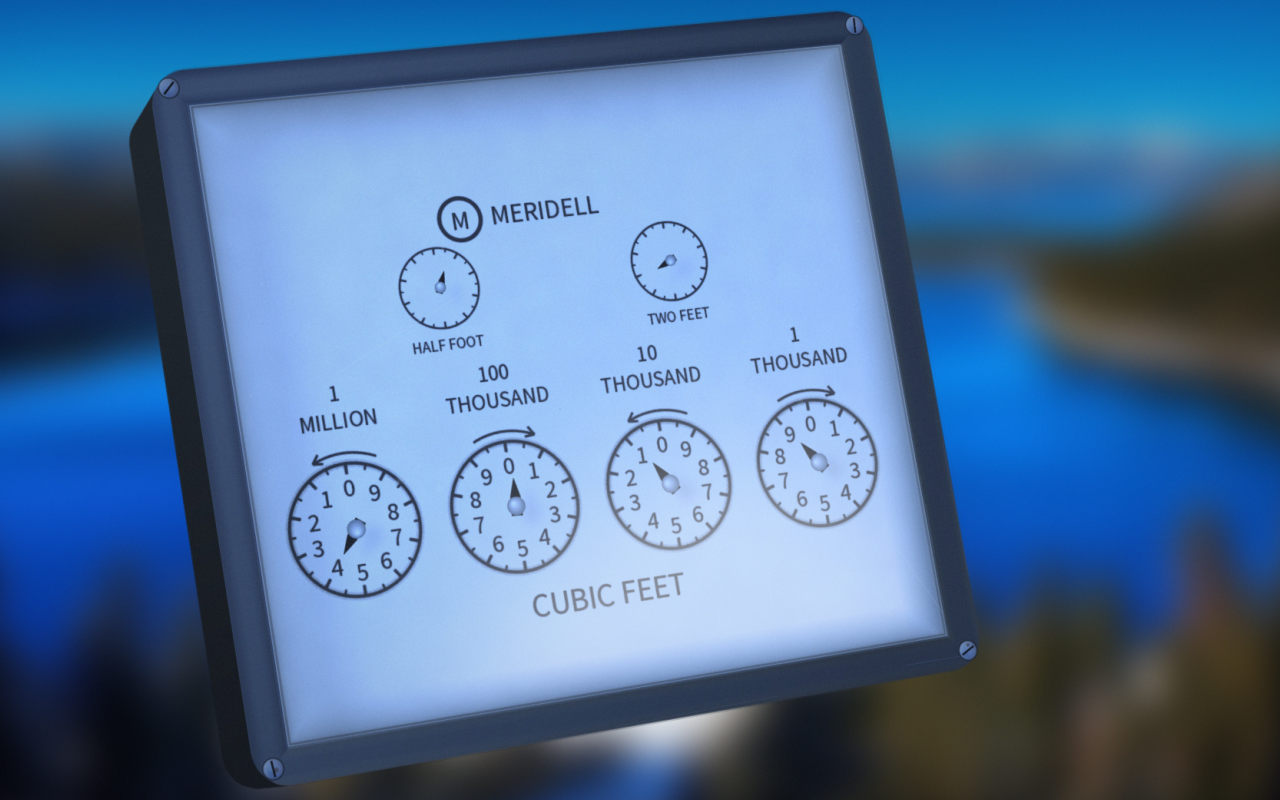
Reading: value=400900 unit=ft³
